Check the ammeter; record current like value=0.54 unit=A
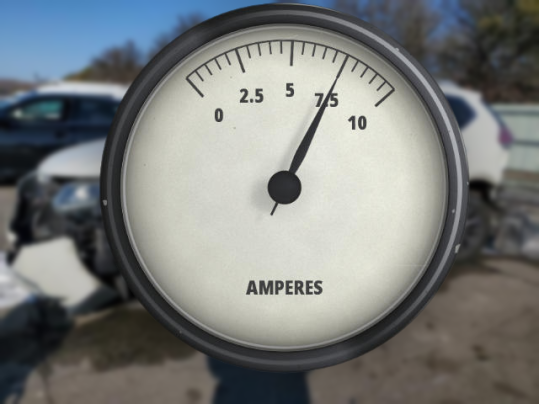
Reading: value=7.5 unit=A
